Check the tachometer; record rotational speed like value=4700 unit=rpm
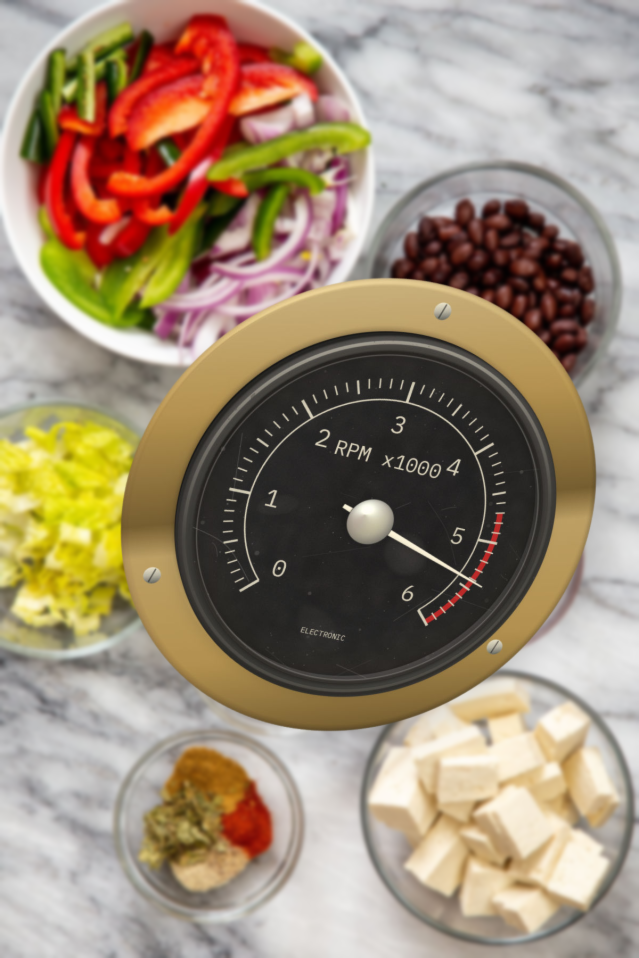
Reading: value=5400 unit=rpm
